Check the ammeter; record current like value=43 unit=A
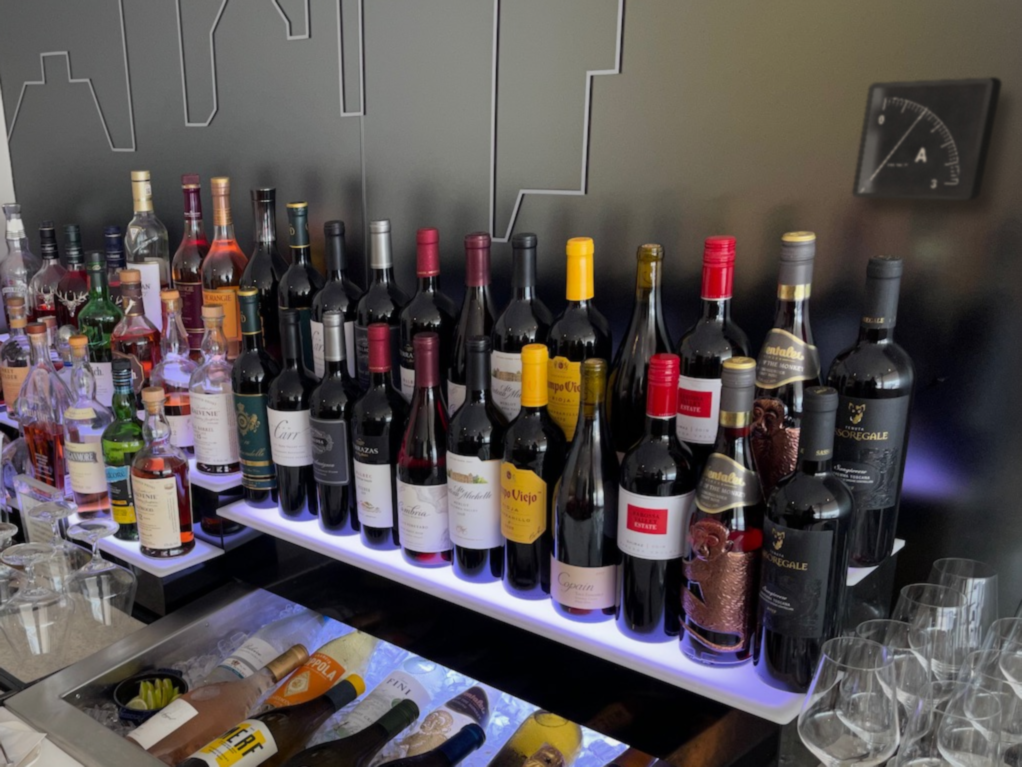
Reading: value=1 unit=A
